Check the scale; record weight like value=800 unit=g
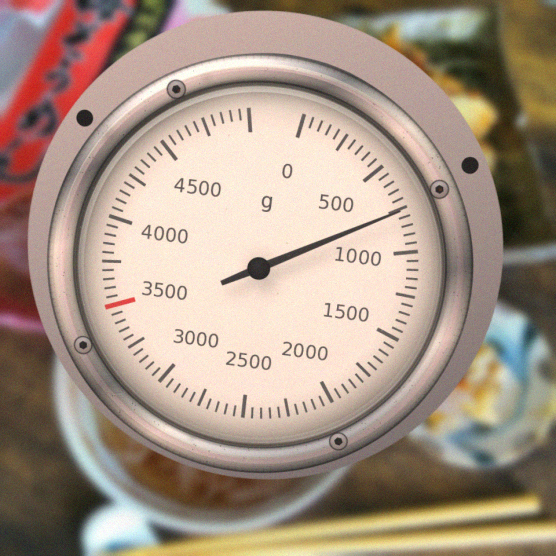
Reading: value=750 unit=g
